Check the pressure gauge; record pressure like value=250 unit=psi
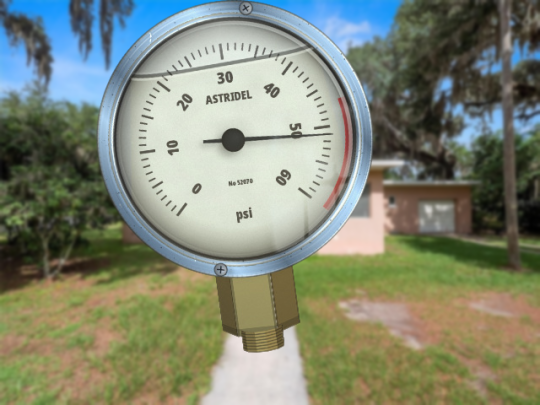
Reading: value=51 unit=psi
